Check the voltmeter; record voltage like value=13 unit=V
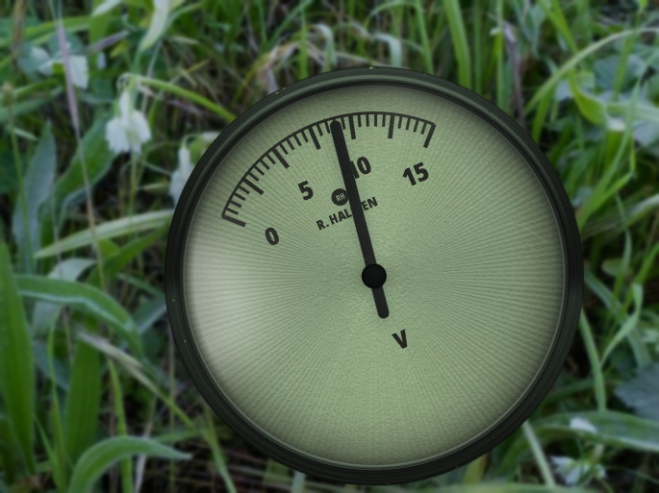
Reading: value=9 unit=V
